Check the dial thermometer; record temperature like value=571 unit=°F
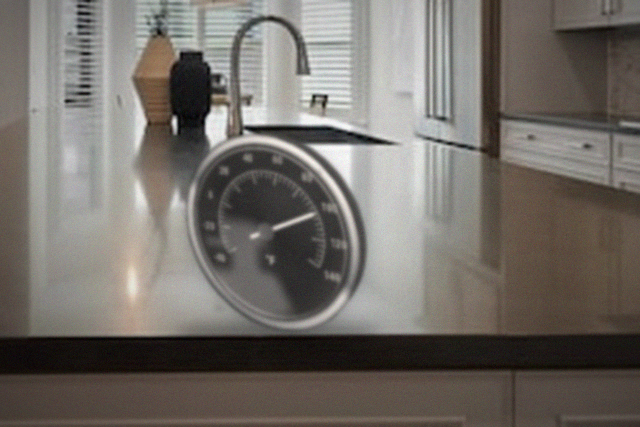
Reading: value=100 unit=°F
